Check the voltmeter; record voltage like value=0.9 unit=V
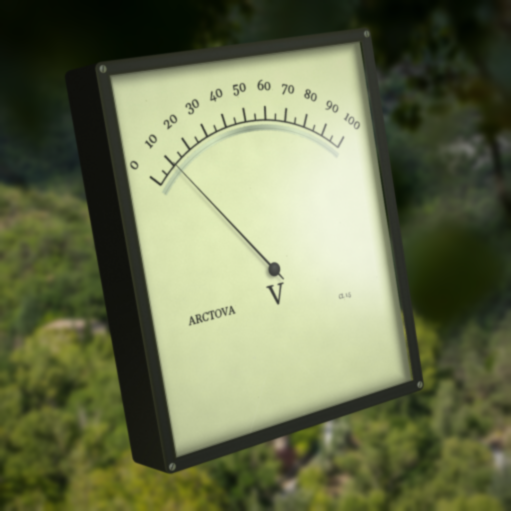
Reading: value=10 unit=V
